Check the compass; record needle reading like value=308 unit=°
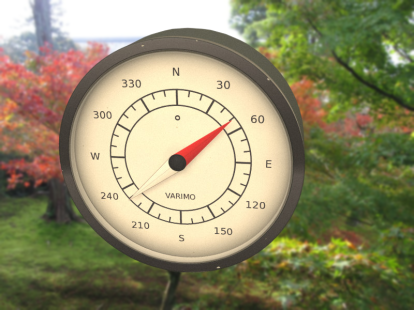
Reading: value=50 unit=°
